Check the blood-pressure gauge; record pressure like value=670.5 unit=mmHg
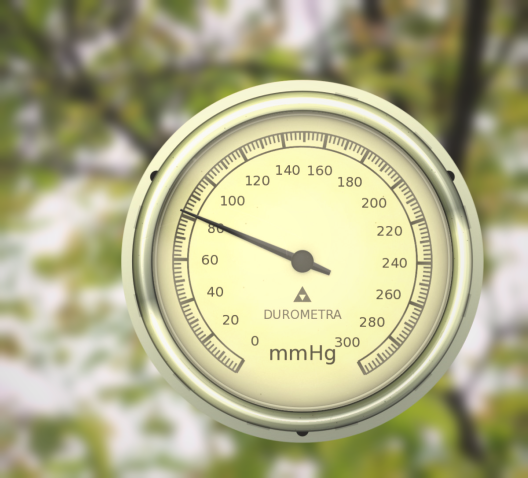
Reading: value=82 unit=mmHg
